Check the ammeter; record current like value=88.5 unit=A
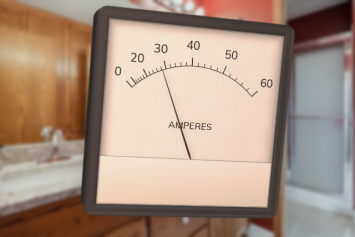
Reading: value=28 unit=A
